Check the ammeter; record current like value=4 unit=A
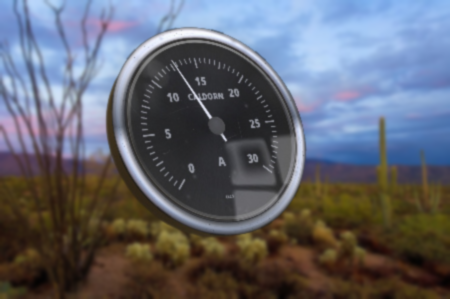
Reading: value=12.5 unit=A
